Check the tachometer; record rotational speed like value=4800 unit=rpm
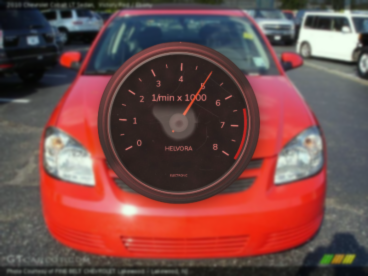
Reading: value=5000 unit=rpm
